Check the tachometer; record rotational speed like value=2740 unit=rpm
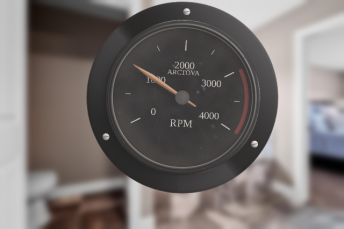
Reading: value=1000 unit=rpm
